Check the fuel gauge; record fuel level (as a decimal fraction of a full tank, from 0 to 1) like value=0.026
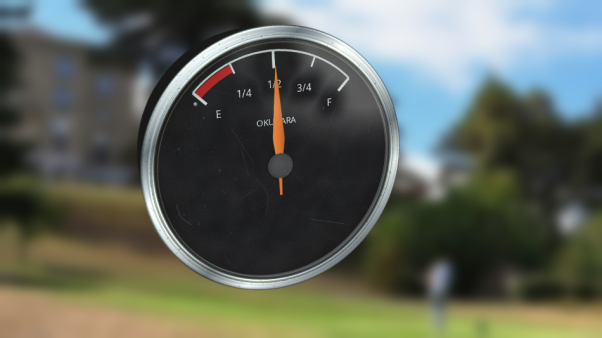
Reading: value=0.5
